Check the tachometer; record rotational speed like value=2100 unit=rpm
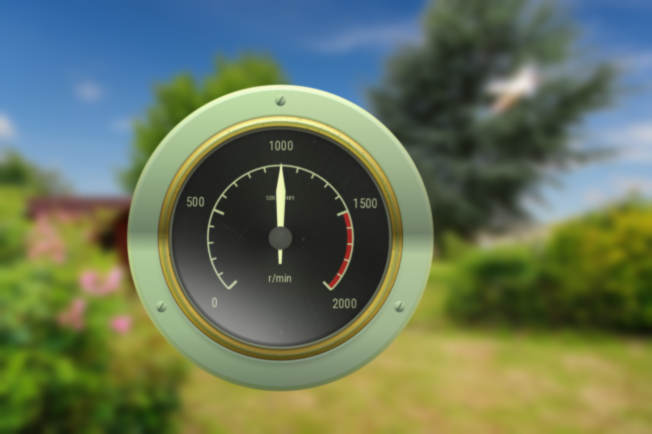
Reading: value=1000 unit=rpm
